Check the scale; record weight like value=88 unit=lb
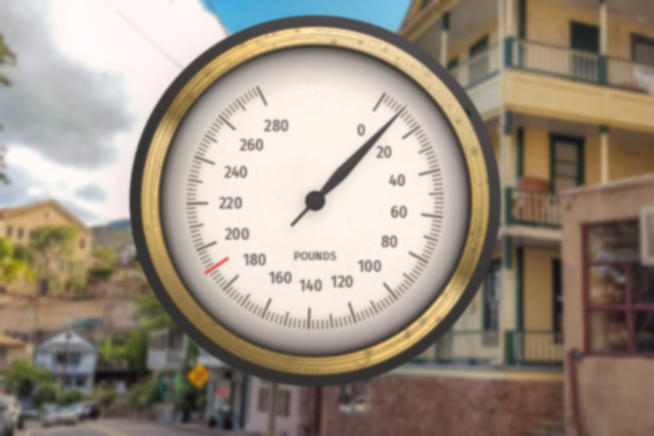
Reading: value=10 unit=lb
